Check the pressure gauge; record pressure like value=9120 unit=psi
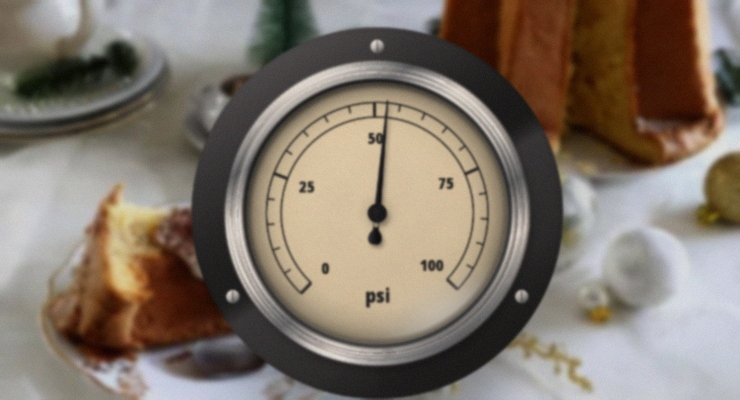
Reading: value=52.5 unit=psi
